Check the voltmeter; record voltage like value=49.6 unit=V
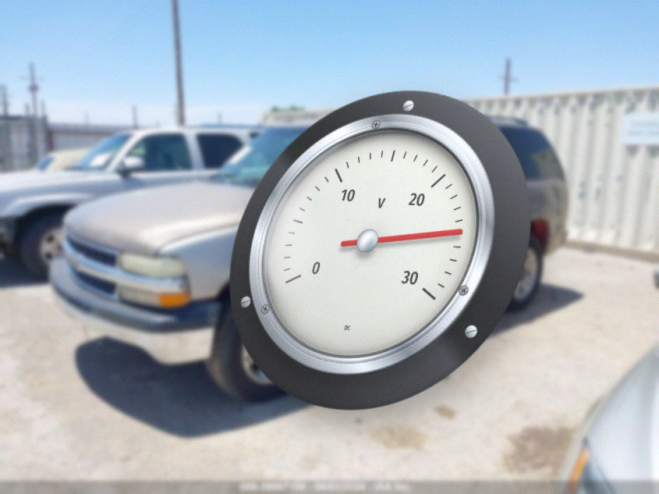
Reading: value=25 unit=V
